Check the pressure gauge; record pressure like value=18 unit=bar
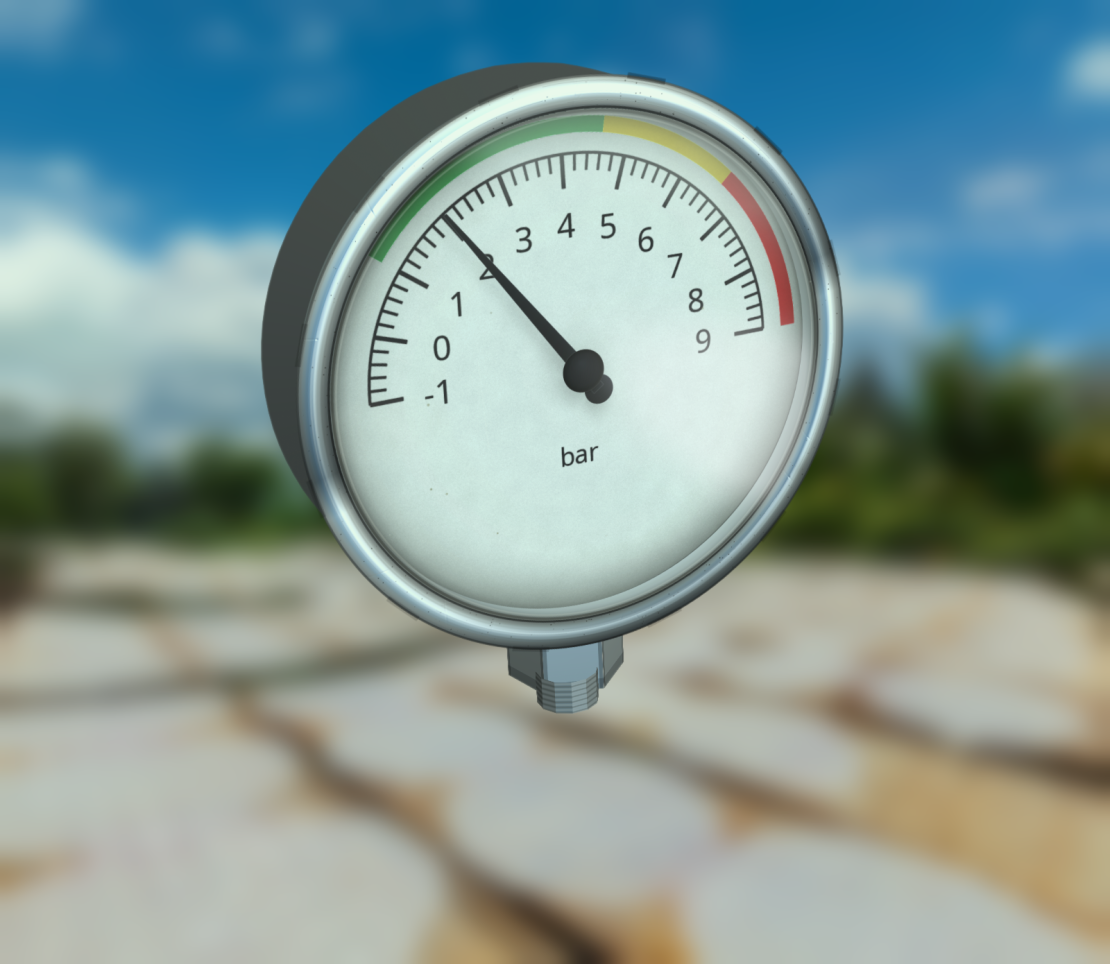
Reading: value=2 unit=bar
